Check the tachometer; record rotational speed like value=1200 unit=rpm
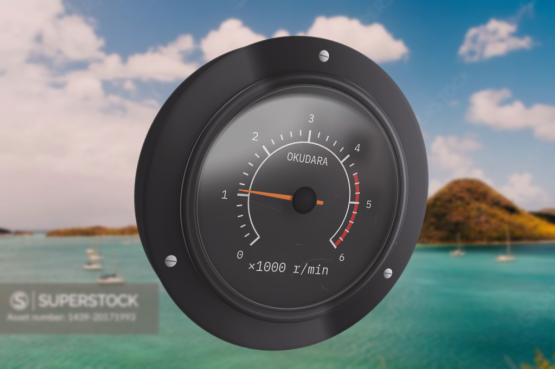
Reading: value=1100 unit=rpm
